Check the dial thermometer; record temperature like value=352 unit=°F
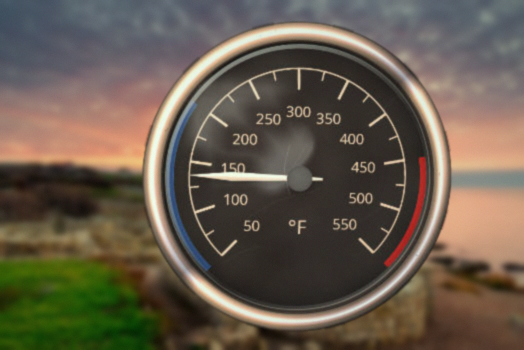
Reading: value=137.5 unit=°F
